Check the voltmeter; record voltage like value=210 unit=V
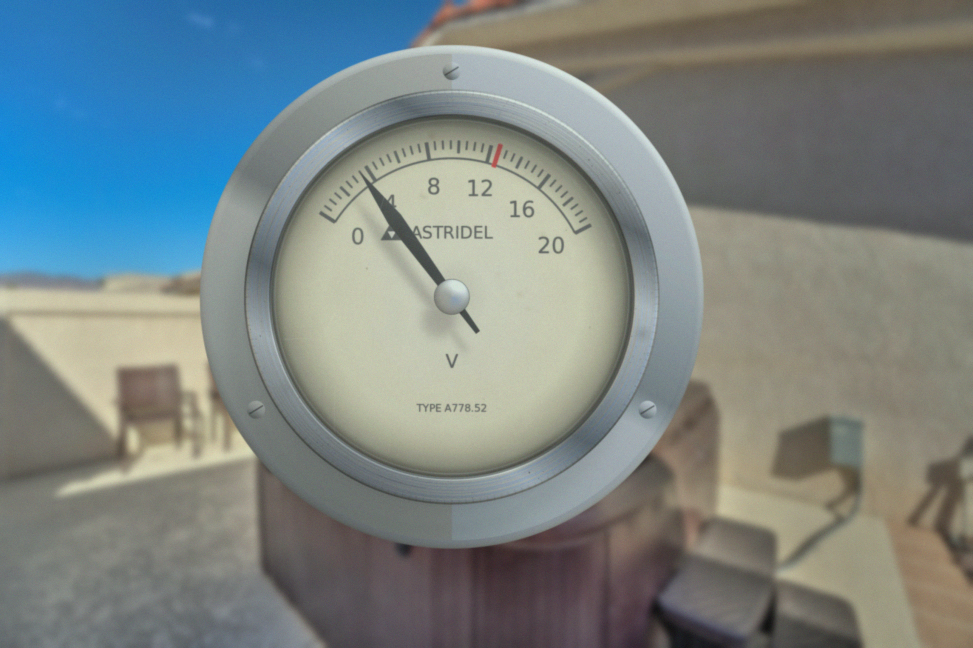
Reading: value=3.5 unit=V
